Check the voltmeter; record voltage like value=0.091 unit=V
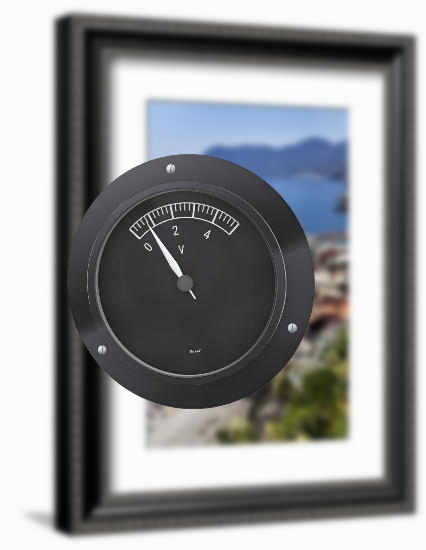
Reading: value=0.8 unit=V
